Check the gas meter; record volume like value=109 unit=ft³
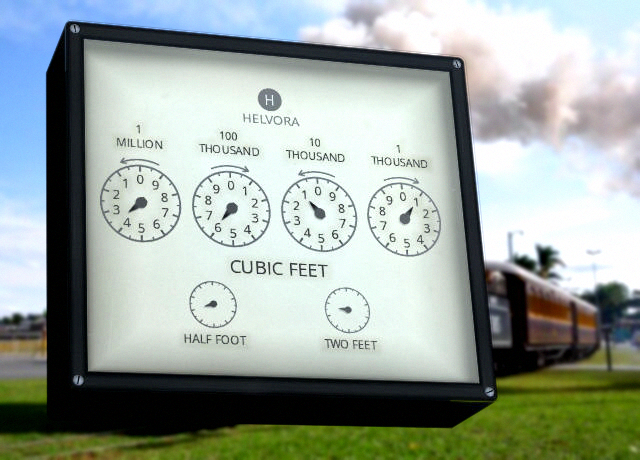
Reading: value=361100 unit=ft³
